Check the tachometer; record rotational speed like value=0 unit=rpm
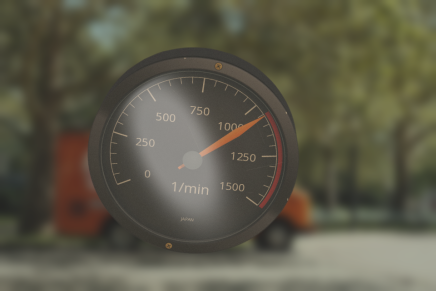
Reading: value=1050 unit=rpm
